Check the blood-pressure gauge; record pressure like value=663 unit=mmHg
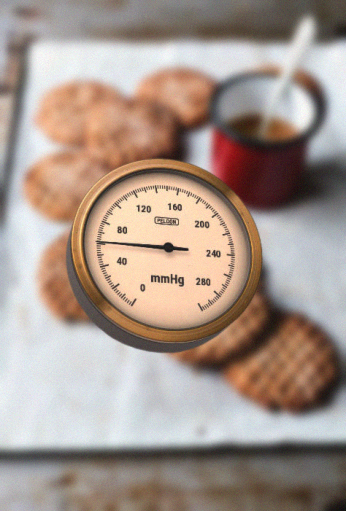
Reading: value=60 unit=mmHg
